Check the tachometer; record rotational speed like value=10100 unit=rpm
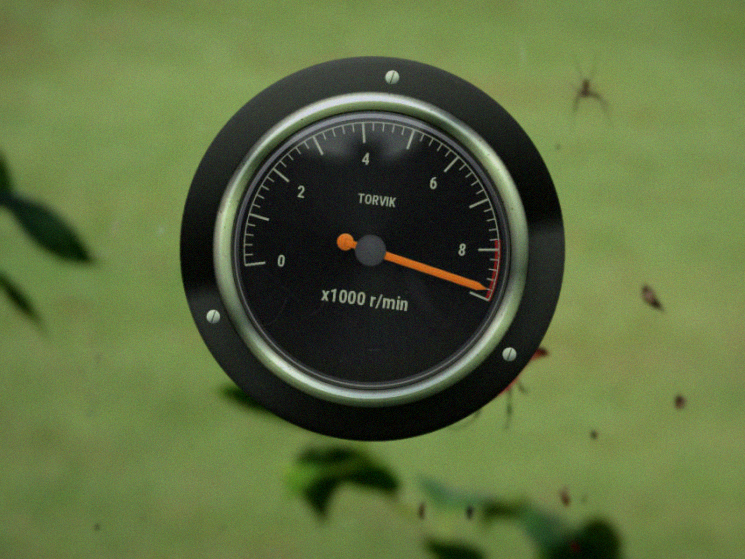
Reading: value=8800 unit=rpm
